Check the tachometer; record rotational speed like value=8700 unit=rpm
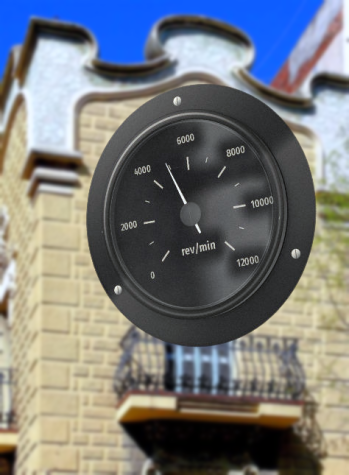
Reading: value=5000 unit=rpm
